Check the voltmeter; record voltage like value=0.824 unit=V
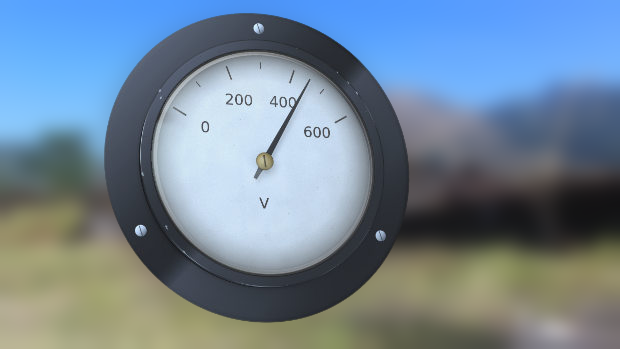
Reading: value=450 unit=V
